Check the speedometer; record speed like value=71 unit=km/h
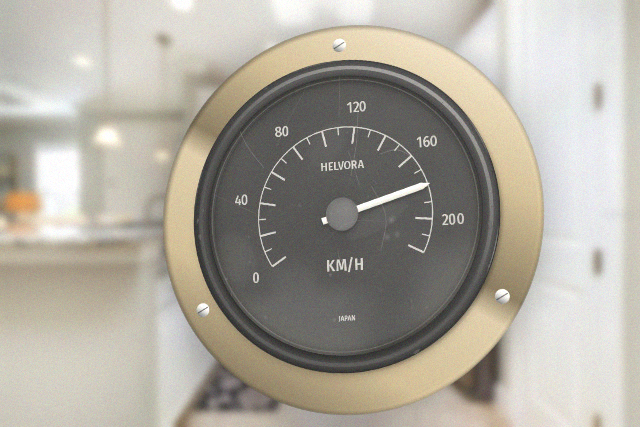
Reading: value=180 unit=km/h
